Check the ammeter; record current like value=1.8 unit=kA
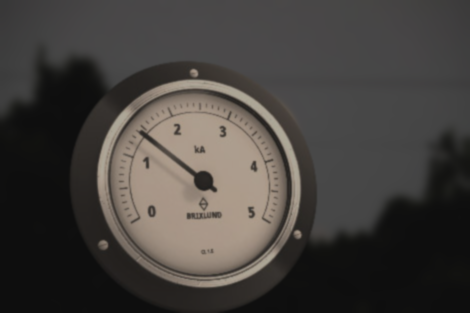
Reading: value=1.4 unit=kA
